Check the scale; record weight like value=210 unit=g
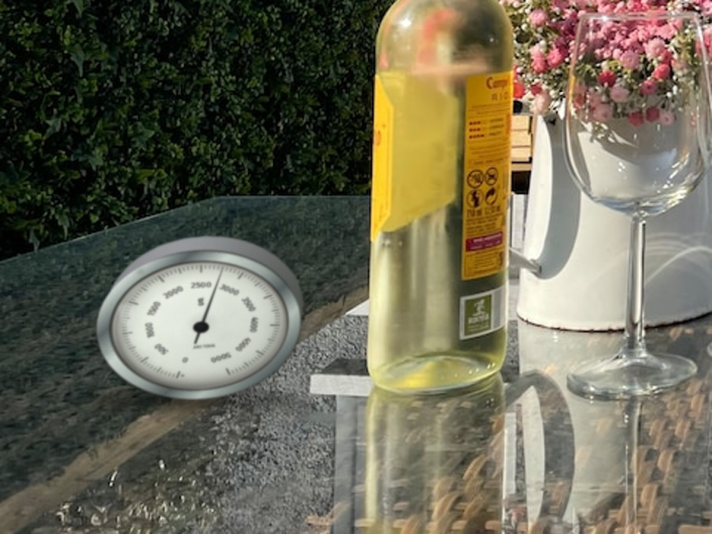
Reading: value=2750 unit=g
